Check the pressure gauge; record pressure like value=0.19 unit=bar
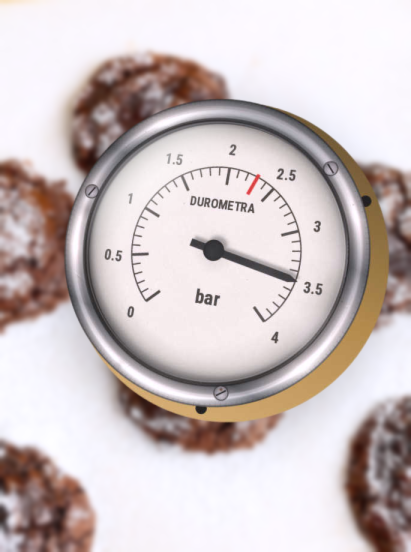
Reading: value=3.5 unit=bar
